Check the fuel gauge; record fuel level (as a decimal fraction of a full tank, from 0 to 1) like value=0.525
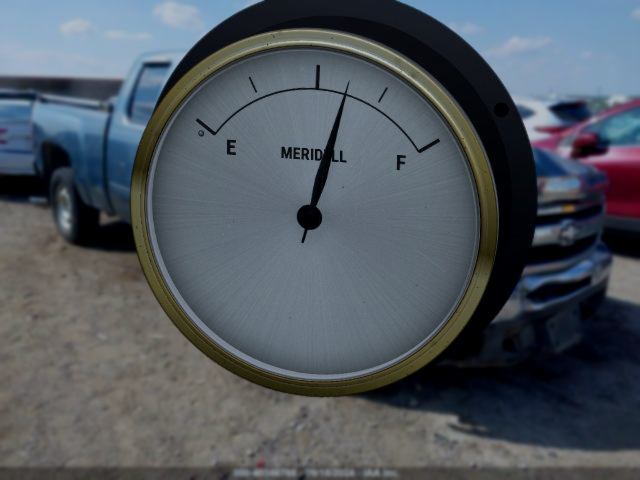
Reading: value=0.625
